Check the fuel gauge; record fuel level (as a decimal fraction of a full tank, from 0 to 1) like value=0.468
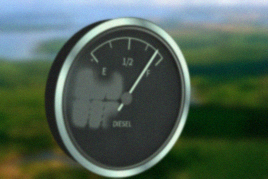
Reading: value=0.875
